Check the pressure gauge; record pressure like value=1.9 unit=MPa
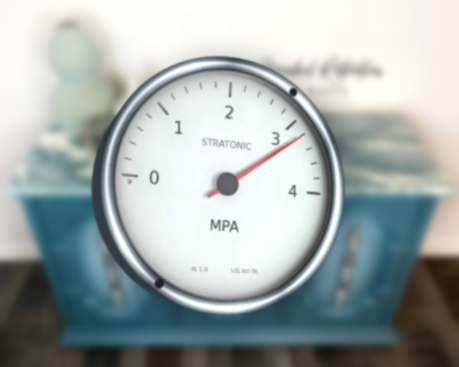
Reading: value=3.2 unit=MPa
